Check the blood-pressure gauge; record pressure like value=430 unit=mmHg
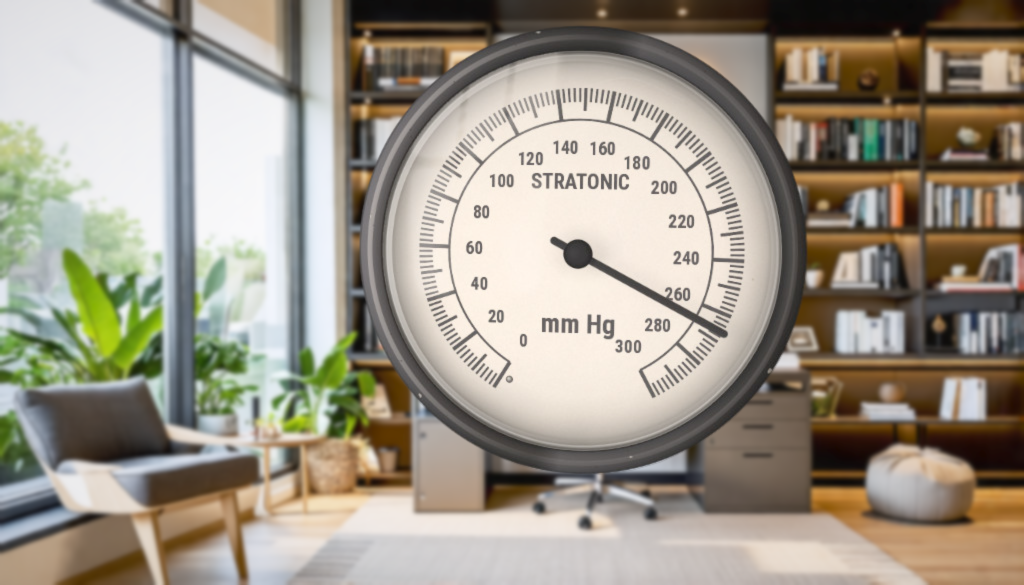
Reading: value=266 unit=mmHg
